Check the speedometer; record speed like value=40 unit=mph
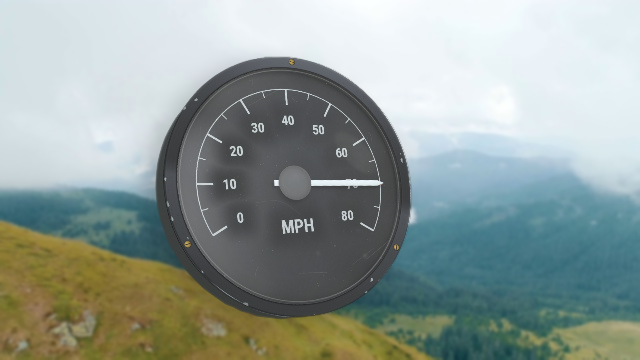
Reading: value=70 unit=mph
